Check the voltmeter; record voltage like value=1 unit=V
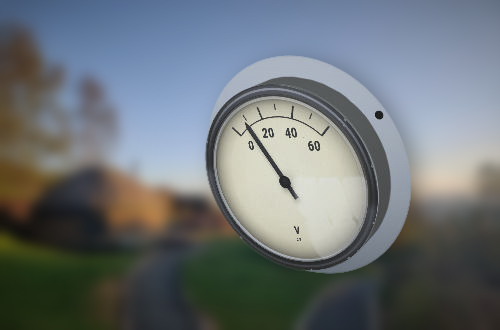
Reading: value=10 unit=V
